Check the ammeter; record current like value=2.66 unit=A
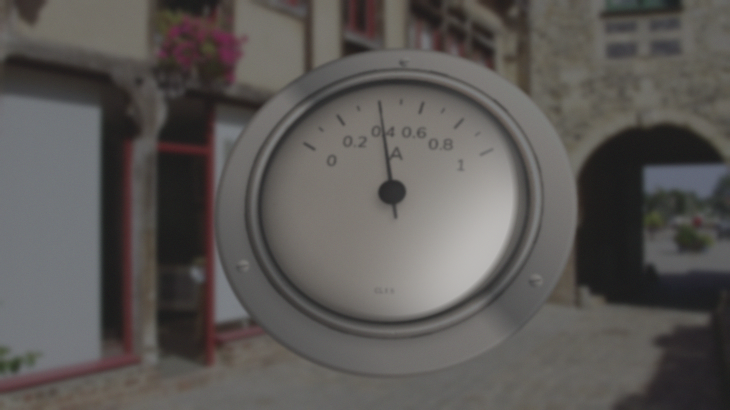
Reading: value=0.4 unit=A
